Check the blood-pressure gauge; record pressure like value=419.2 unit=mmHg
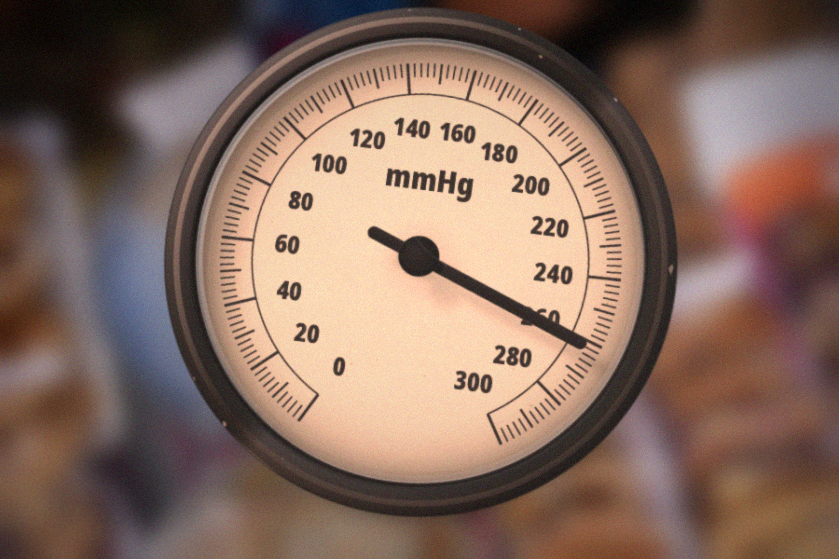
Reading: value=262 unit=mmHg
